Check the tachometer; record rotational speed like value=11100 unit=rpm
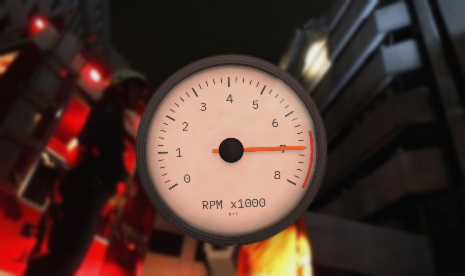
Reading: value=7000 unit=rpm
